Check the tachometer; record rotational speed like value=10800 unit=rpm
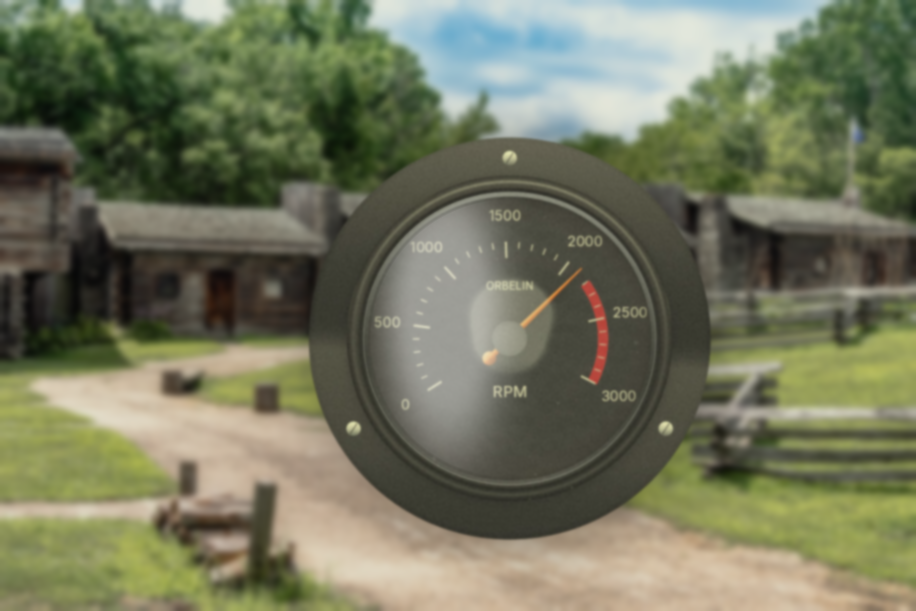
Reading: value=2100 unit=rpm
